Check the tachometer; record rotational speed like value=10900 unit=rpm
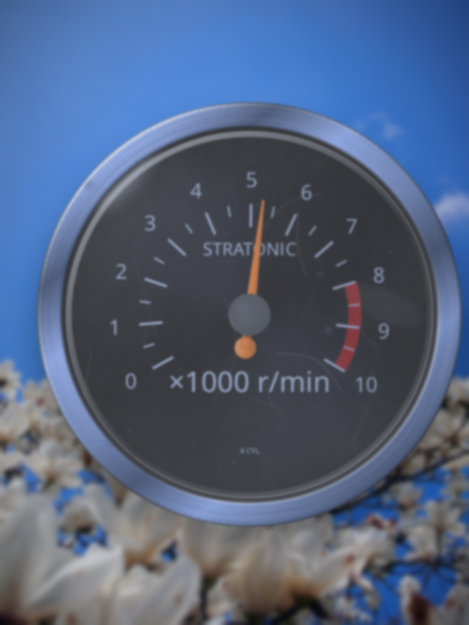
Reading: value=5250 unit=rpm
